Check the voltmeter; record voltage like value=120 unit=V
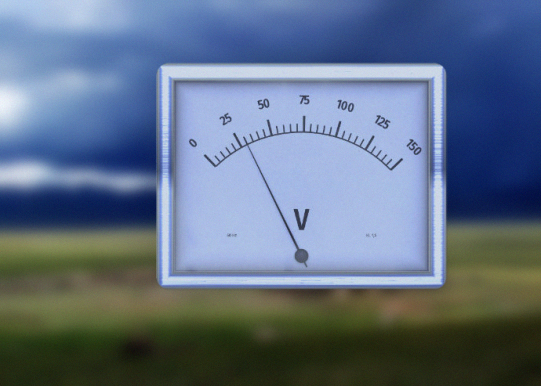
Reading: value=30 unit=V
